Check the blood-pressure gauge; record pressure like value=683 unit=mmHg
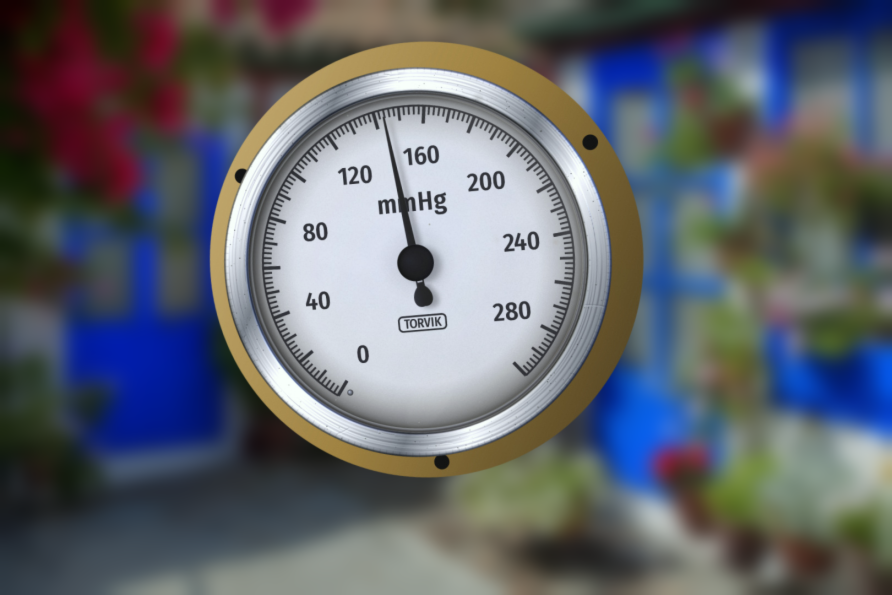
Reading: value=144 unit=mmHg
